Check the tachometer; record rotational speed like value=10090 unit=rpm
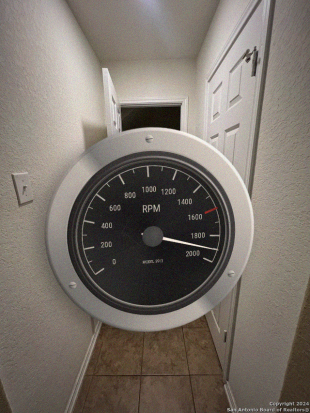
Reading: value=1900 unit=rpm
